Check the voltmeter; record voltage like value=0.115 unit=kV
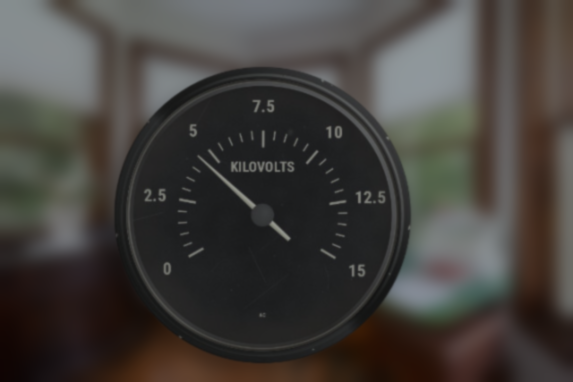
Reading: value=4.5 unit=kV
